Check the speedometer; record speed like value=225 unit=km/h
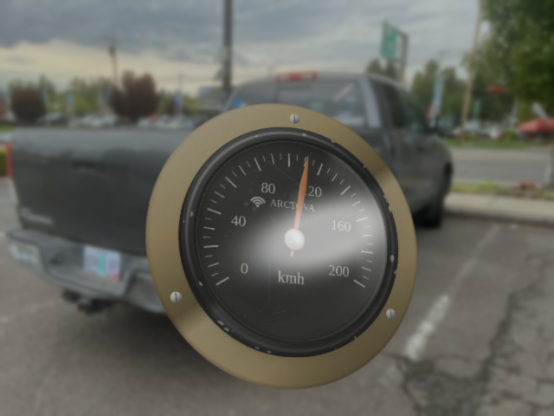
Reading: value=110 unit=km/h
